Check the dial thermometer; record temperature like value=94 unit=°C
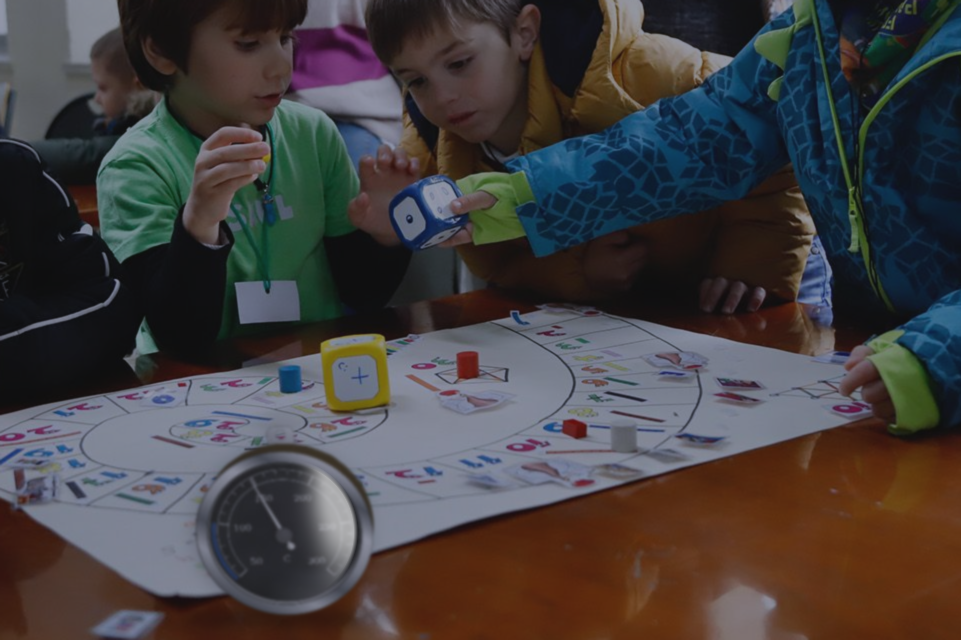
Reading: value=150 unit=°C
